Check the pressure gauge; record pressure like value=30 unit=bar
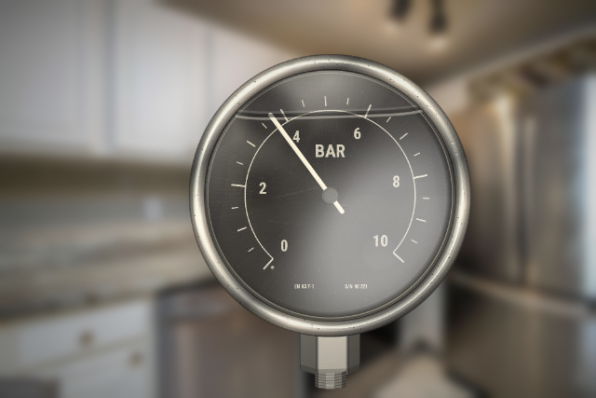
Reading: value=3.75 unit=bar
